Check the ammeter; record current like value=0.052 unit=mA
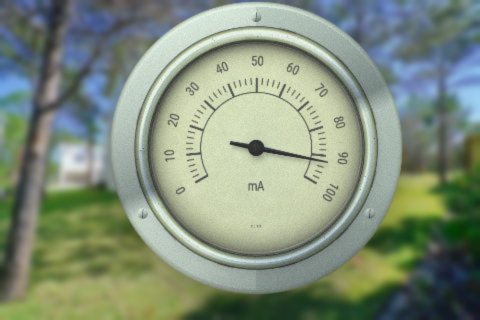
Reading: value=92 unit=mA
